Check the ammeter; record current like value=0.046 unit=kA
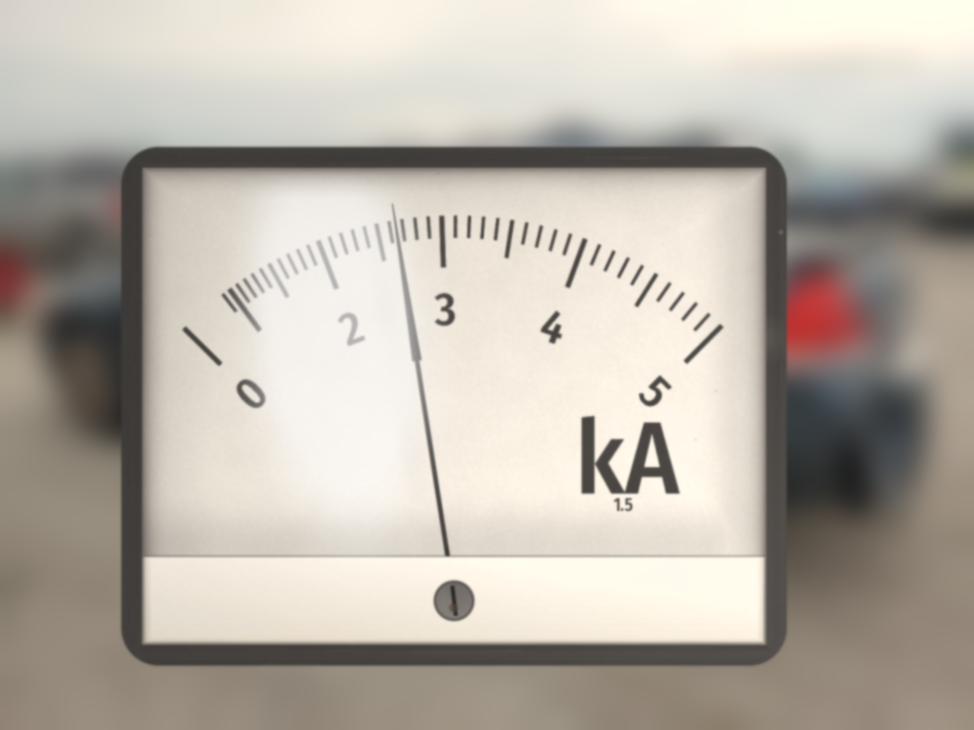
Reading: value=2.65 unit=kA
